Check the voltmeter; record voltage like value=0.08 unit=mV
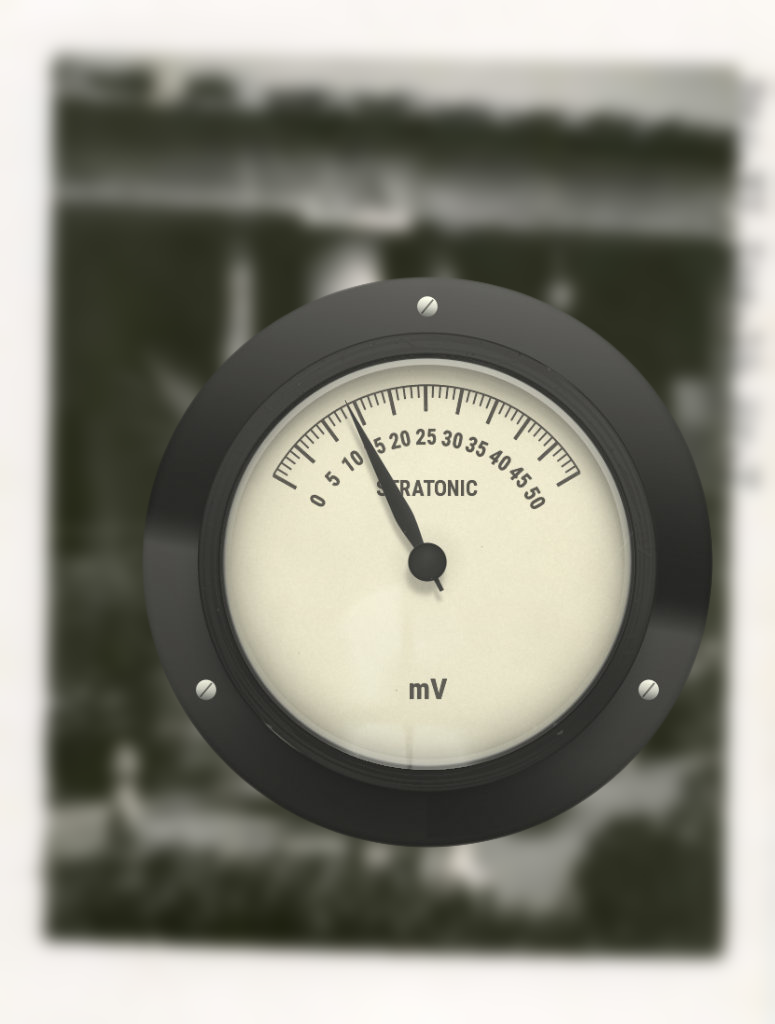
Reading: value=14 unit=mV
